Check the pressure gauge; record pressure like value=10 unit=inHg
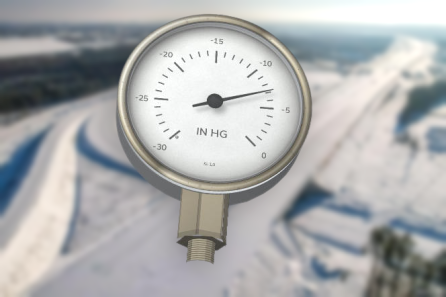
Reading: value=-7 unit=inHg
